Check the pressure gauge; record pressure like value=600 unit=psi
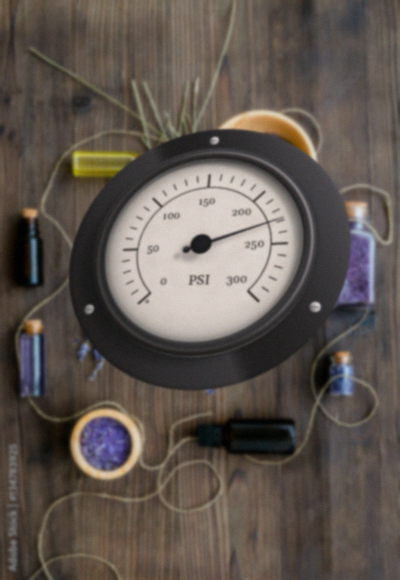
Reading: value=230 unit=psi
